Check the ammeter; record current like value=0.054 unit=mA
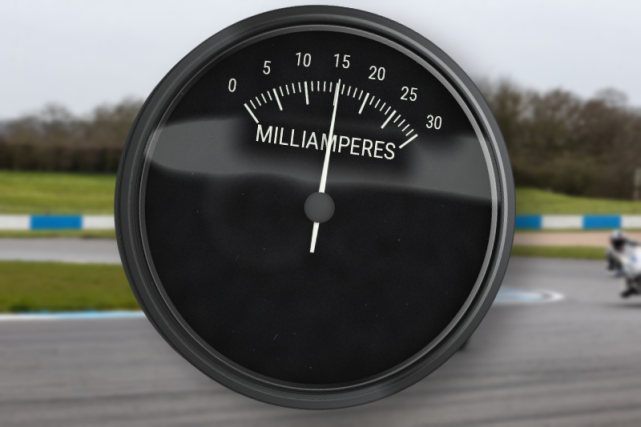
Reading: value=15 unit=mA
